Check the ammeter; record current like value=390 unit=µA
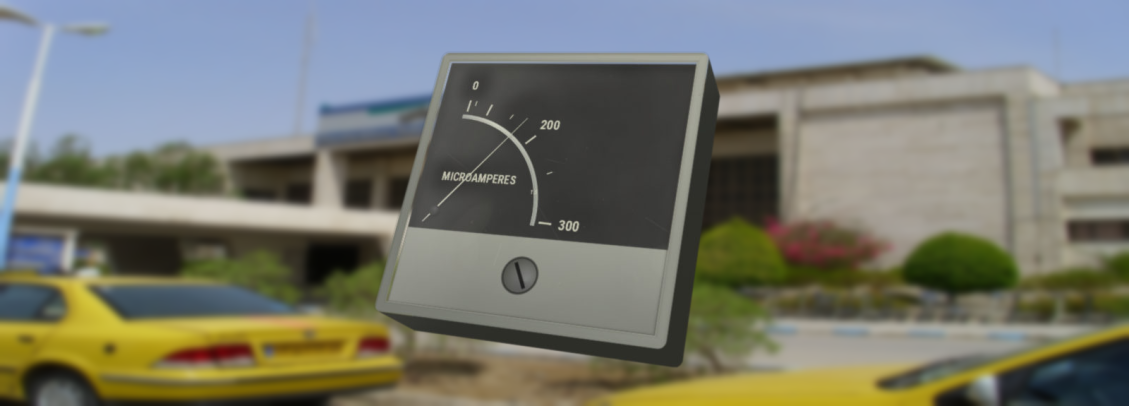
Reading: value=175 unit=µA
